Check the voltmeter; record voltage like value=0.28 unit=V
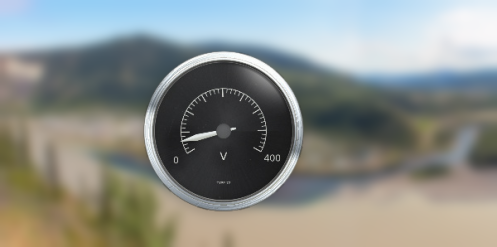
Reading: value=30 unit=V
